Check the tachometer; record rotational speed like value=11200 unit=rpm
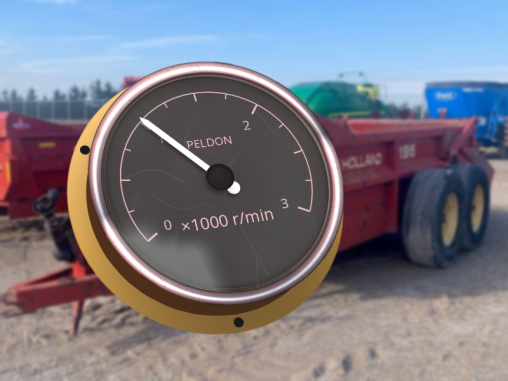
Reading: value=1000 unit=rpm
